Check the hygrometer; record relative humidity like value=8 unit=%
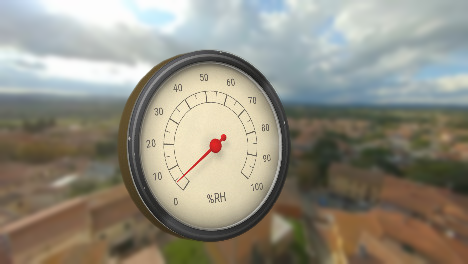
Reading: value=5 unit=%
